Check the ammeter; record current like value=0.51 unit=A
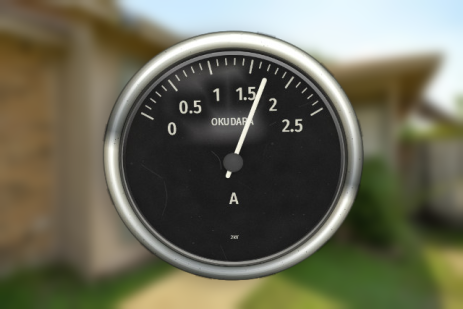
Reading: value=1.7 unit=A
